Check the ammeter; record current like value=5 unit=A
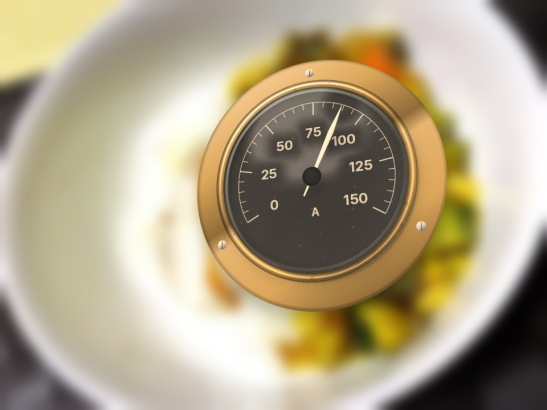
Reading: value=90 unit=A
